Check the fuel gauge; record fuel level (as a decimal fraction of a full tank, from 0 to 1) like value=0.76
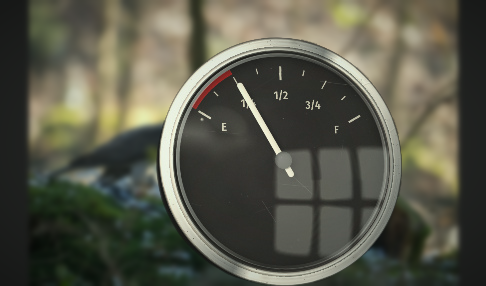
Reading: value=0.25
